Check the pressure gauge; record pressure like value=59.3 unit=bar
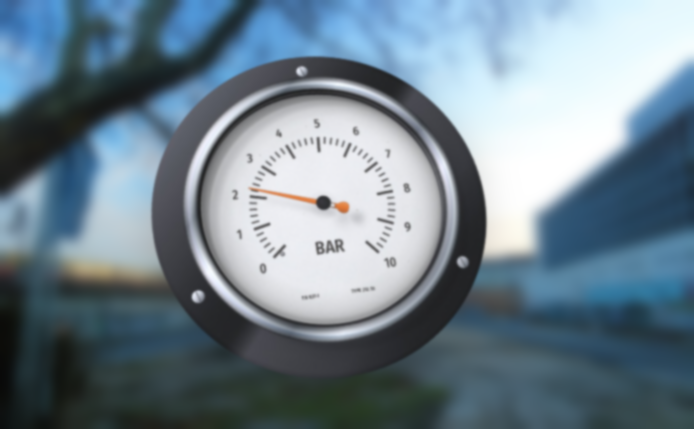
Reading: value=2.2 unit=bar
